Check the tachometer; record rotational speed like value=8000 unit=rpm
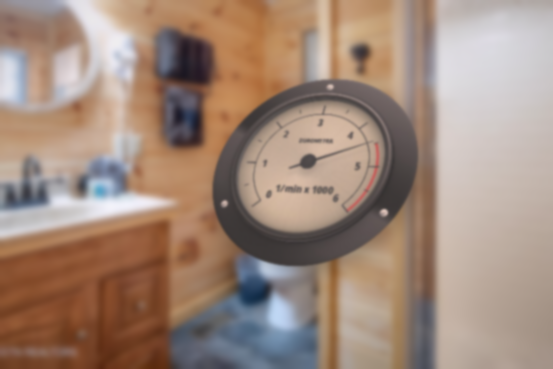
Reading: value=4500 unit=rpm
